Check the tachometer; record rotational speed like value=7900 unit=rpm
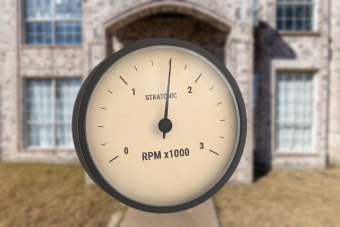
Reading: value=1600 unit=rpm
